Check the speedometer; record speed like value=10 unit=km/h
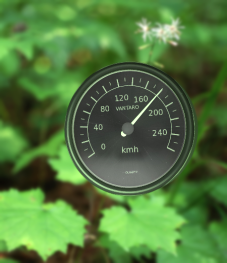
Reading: value=180 unit=km/h
